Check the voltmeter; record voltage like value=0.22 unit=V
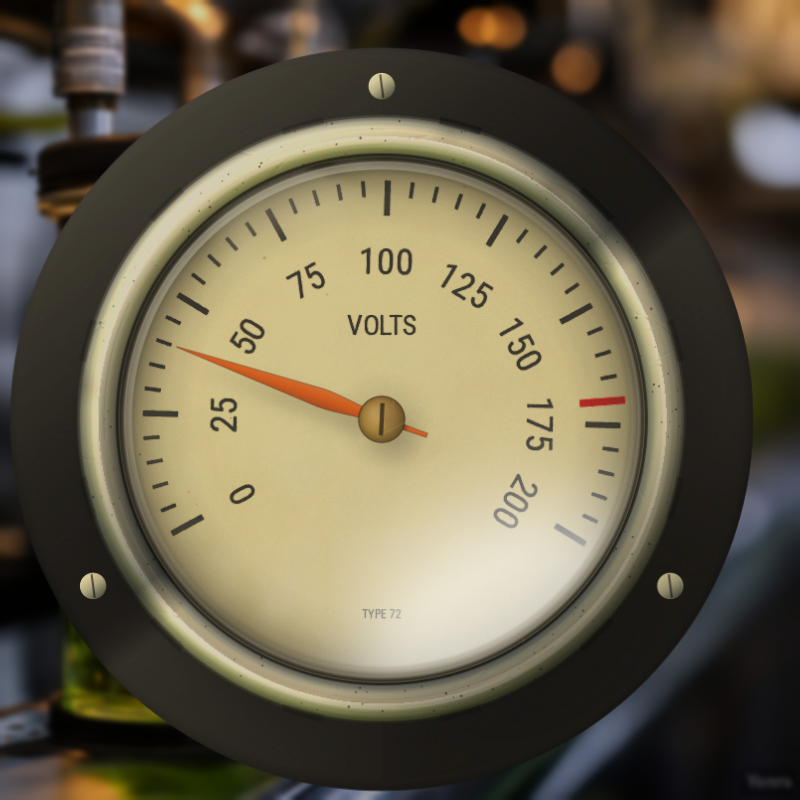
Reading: value=40 unit=V
